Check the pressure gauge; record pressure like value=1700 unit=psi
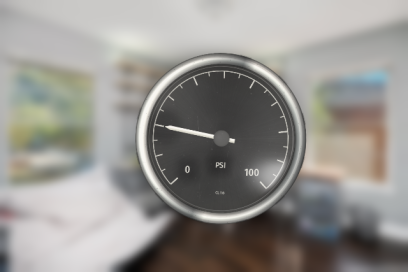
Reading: value=20 unit=psi
